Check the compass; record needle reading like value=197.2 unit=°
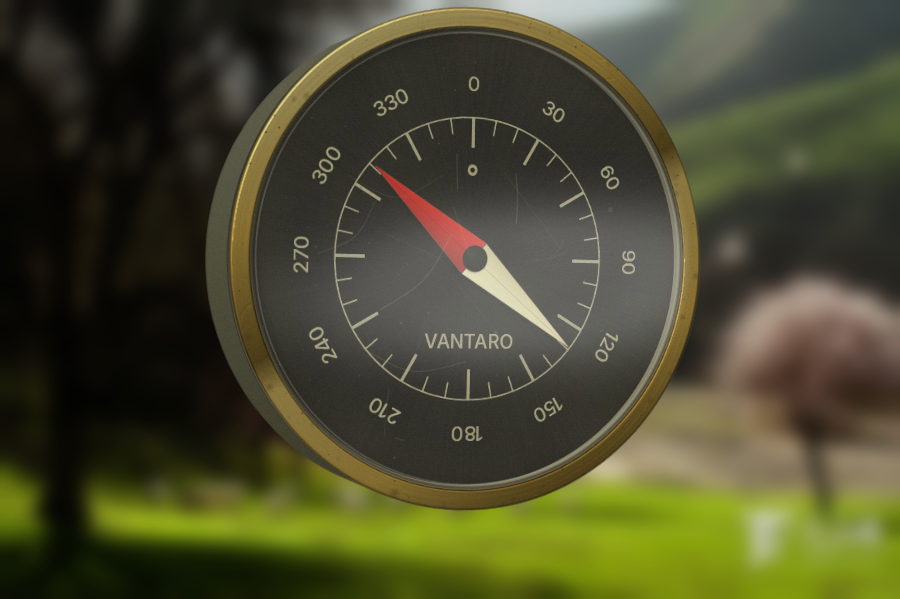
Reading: value=310 unit=°
